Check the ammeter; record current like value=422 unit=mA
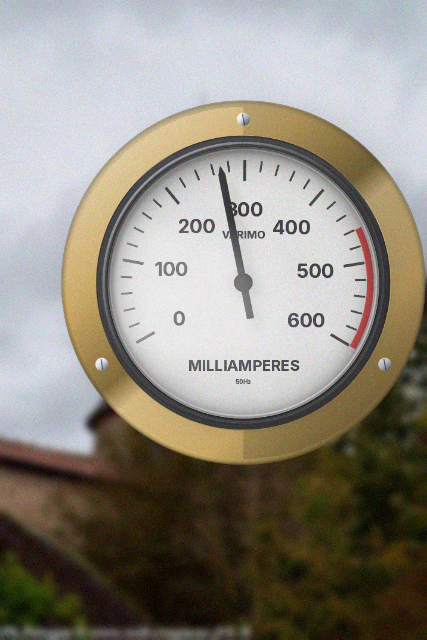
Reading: value=270 unit=mA
